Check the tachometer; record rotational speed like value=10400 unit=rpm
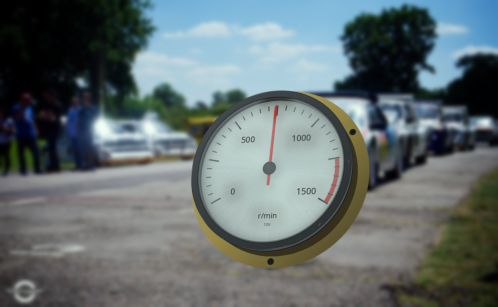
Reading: value=750 unit=rpm
